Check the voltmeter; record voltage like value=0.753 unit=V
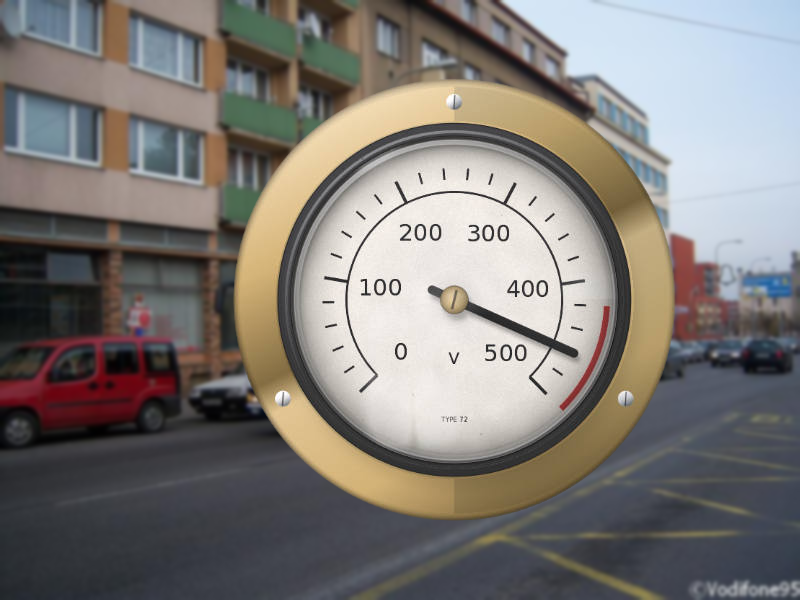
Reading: value=460 unit=V
